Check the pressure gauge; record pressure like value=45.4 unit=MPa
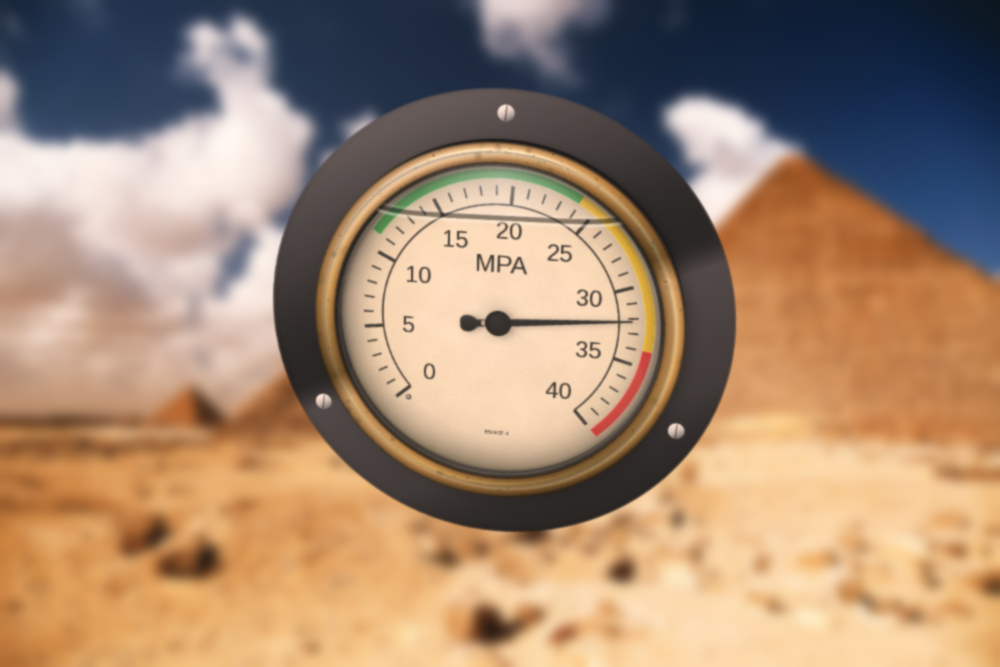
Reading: value=32 unit=MPa
